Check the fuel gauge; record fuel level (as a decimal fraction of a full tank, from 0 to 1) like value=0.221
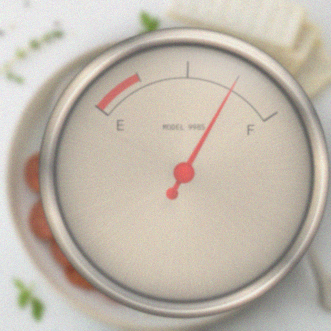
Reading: value=0.75
